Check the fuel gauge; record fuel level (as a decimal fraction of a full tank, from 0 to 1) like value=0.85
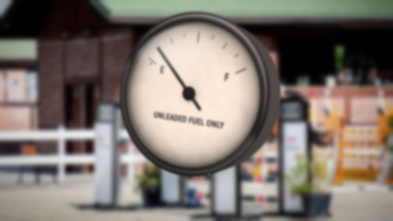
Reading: value=0.125
